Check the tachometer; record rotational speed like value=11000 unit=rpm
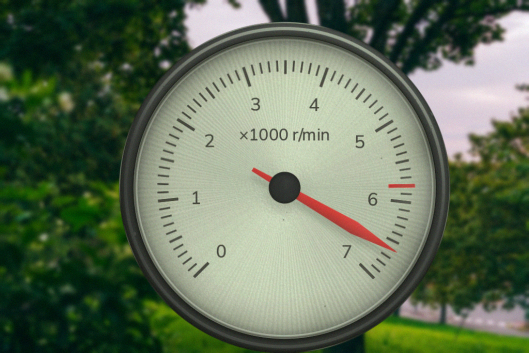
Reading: value=6600 unit=rpm
